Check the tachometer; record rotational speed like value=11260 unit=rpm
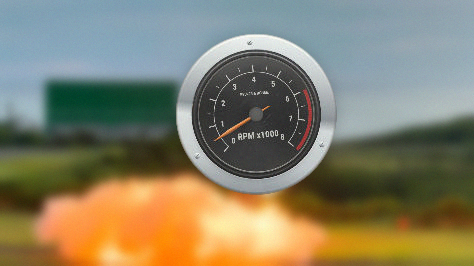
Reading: value=500 unit=rpm
